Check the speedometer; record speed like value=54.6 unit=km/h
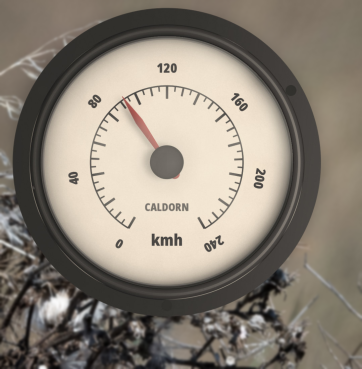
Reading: value=92.5 unit=km/h
